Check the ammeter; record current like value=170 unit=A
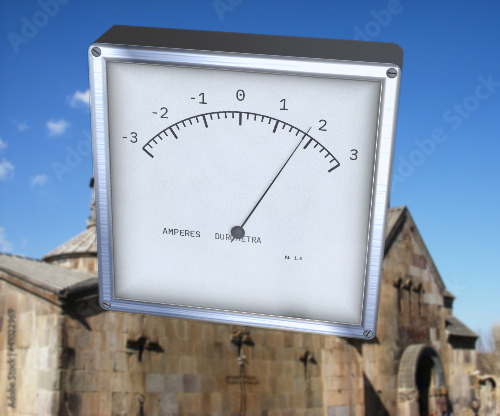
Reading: value=1.8 unit=A
